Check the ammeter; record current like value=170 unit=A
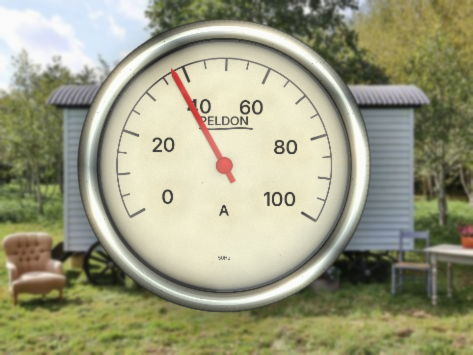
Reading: value=37.5 unit=A
